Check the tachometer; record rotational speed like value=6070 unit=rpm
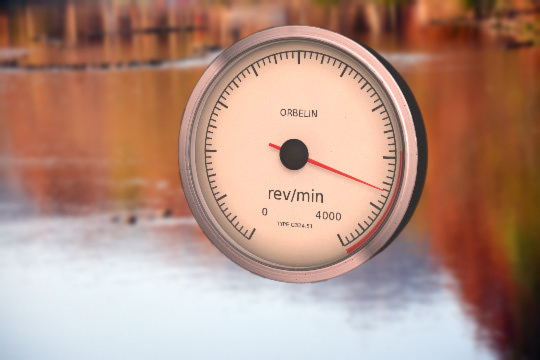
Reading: value=3450 unit=rpm
